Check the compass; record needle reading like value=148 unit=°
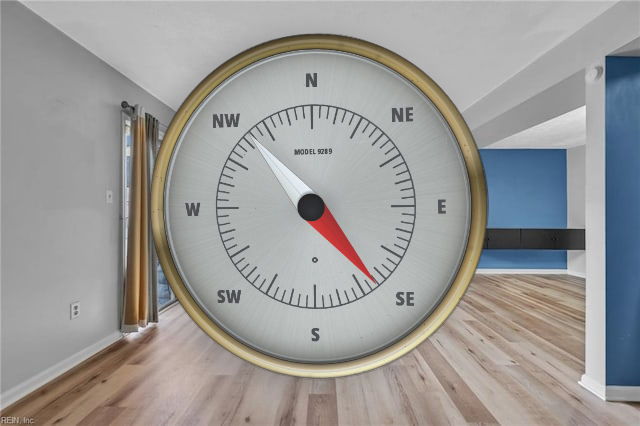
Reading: value=140 unit=°
